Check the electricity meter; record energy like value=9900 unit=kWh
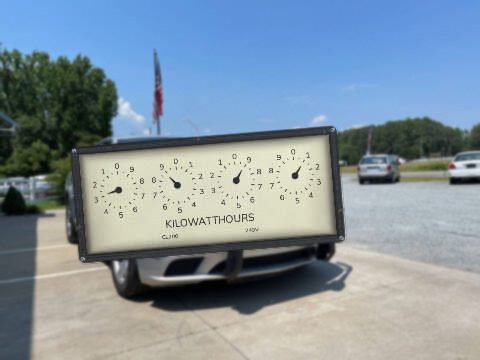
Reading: value=2891 unit=kWh
